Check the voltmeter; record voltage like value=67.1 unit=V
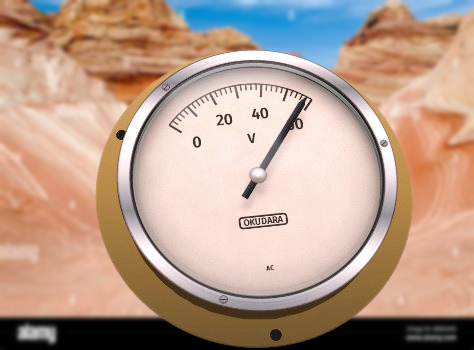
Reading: value=58 unit=V
